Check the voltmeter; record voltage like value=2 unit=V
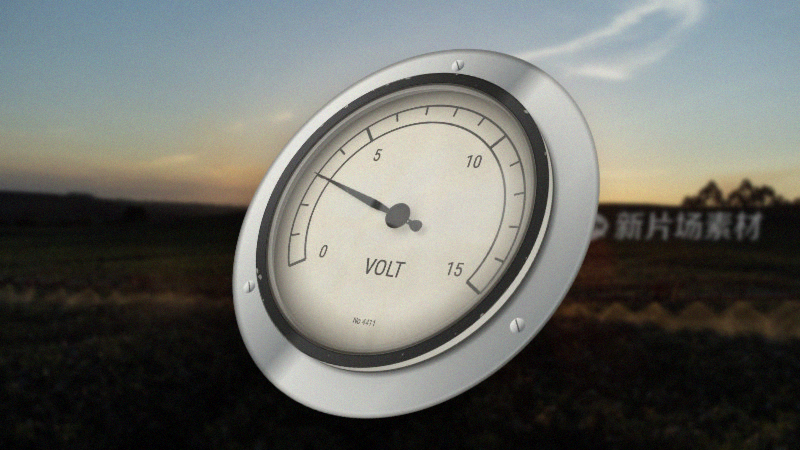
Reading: value=3 unit=V
